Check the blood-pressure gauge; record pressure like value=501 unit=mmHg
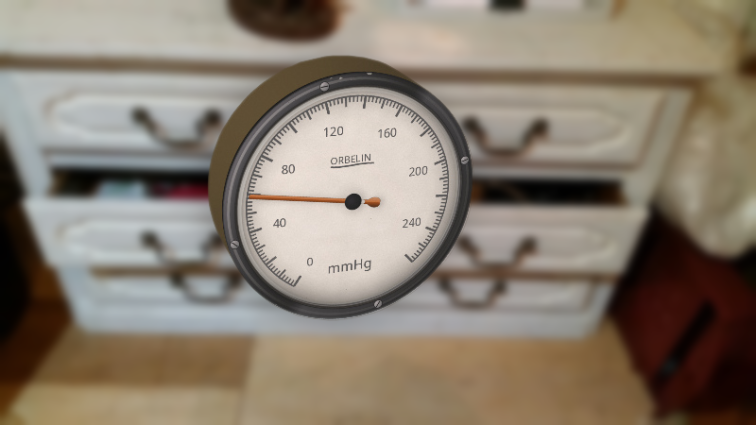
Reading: value=60 unit=mmHg
